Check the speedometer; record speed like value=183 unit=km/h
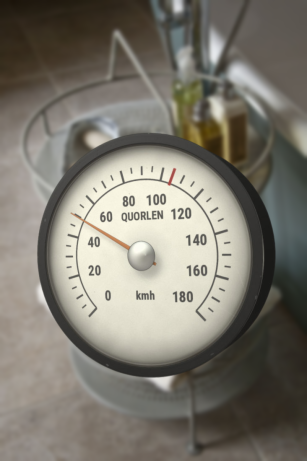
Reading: value=50 unit=km/h
